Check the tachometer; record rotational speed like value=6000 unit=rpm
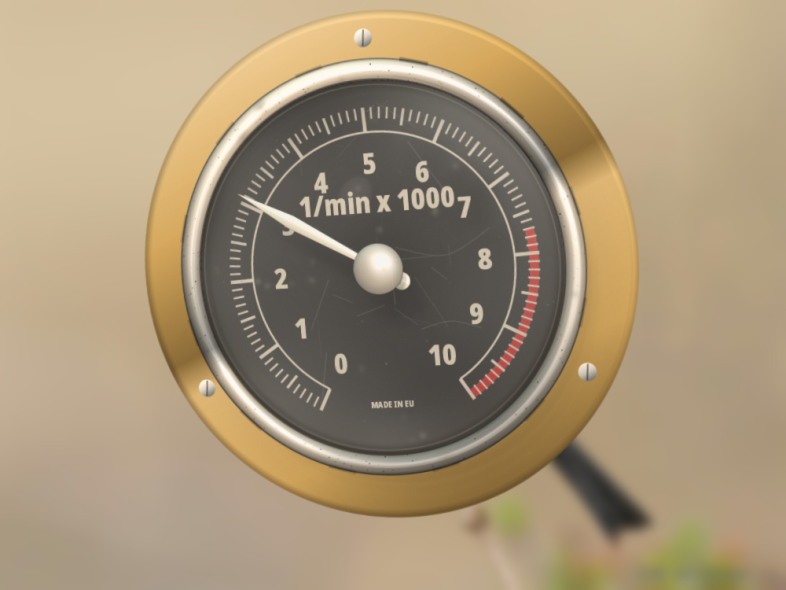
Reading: value=3100 unit=rpm
